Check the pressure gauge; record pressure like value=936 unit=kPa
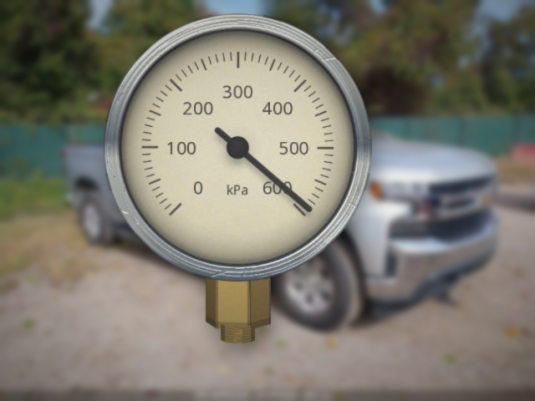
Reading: value=590 unit=kPa
